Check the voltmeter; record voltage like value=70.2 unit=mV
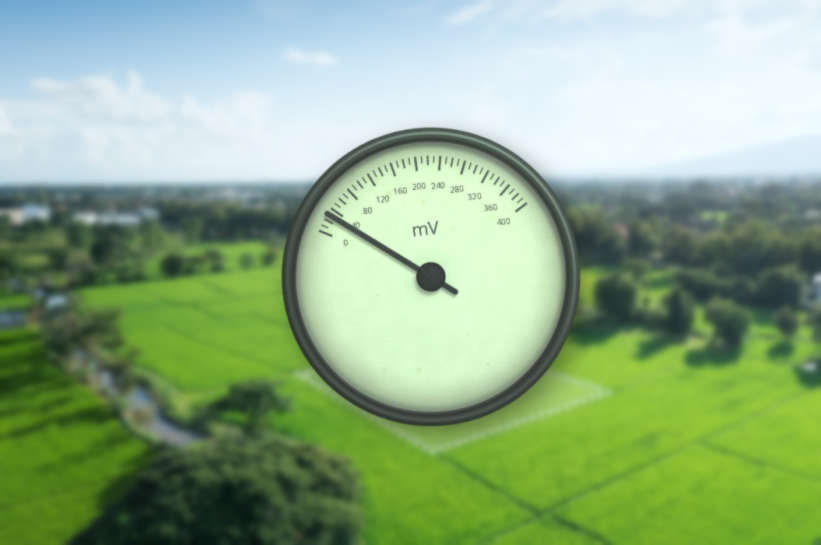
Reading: value=30 unit=mV
